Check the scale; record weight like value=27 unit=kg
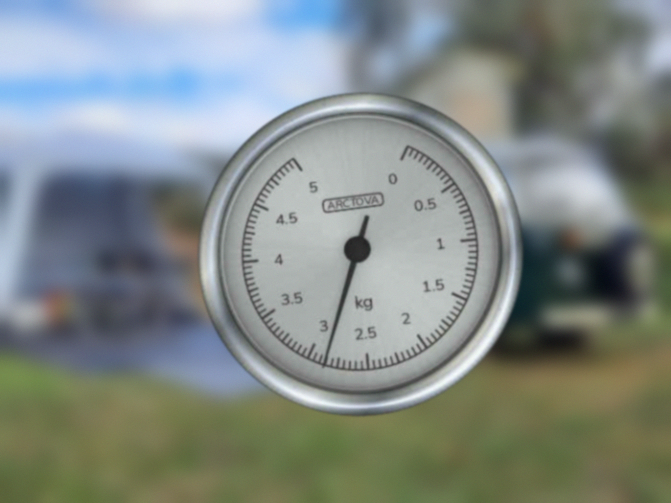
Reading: value=2.85 unit=kg
